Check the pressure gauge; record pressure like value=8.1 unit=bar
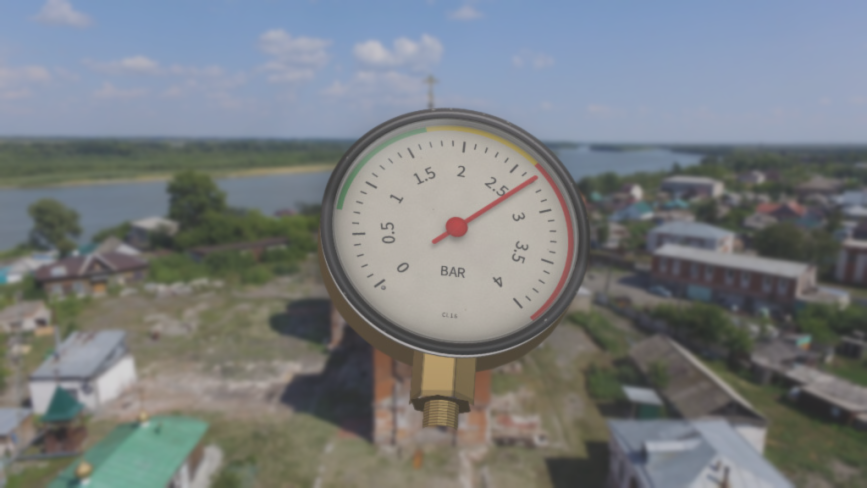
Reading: value=2.7 unit=bar
